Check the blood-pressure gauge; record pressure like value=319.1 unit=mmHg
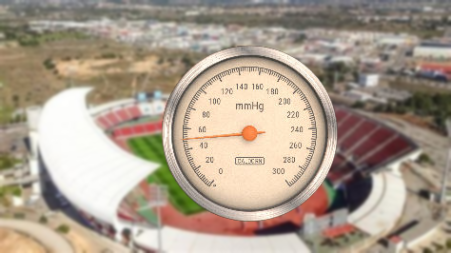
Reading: value=50 unit=mmHg
